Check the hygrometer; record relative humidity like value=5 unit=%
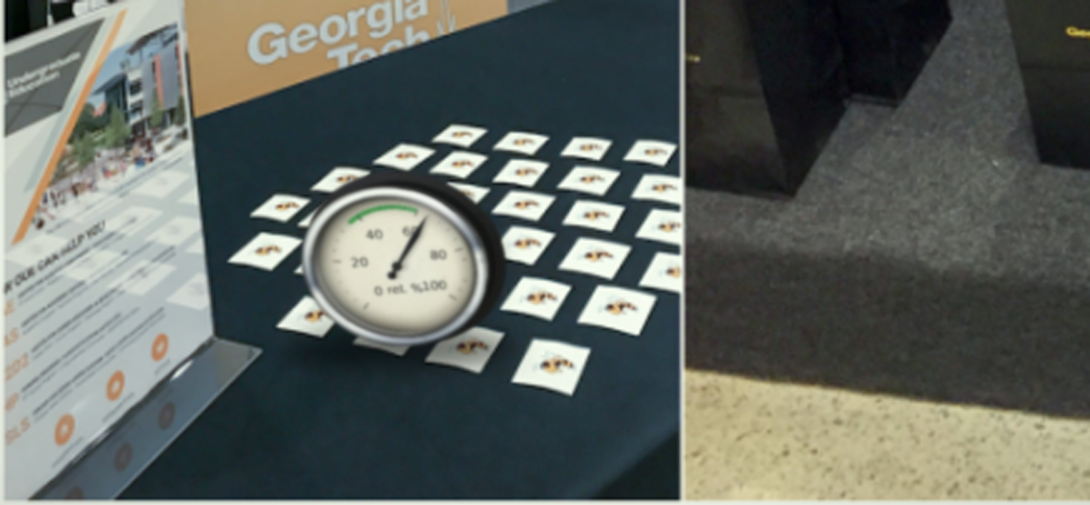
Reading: value=64 unit=%
